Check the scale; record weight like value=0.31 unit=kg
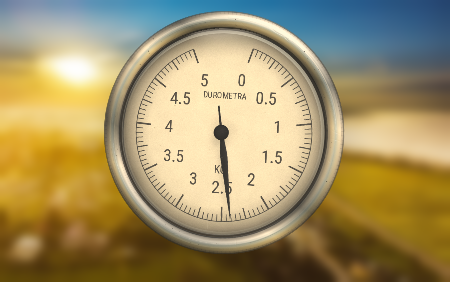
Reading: value=2.4 unit=kg
